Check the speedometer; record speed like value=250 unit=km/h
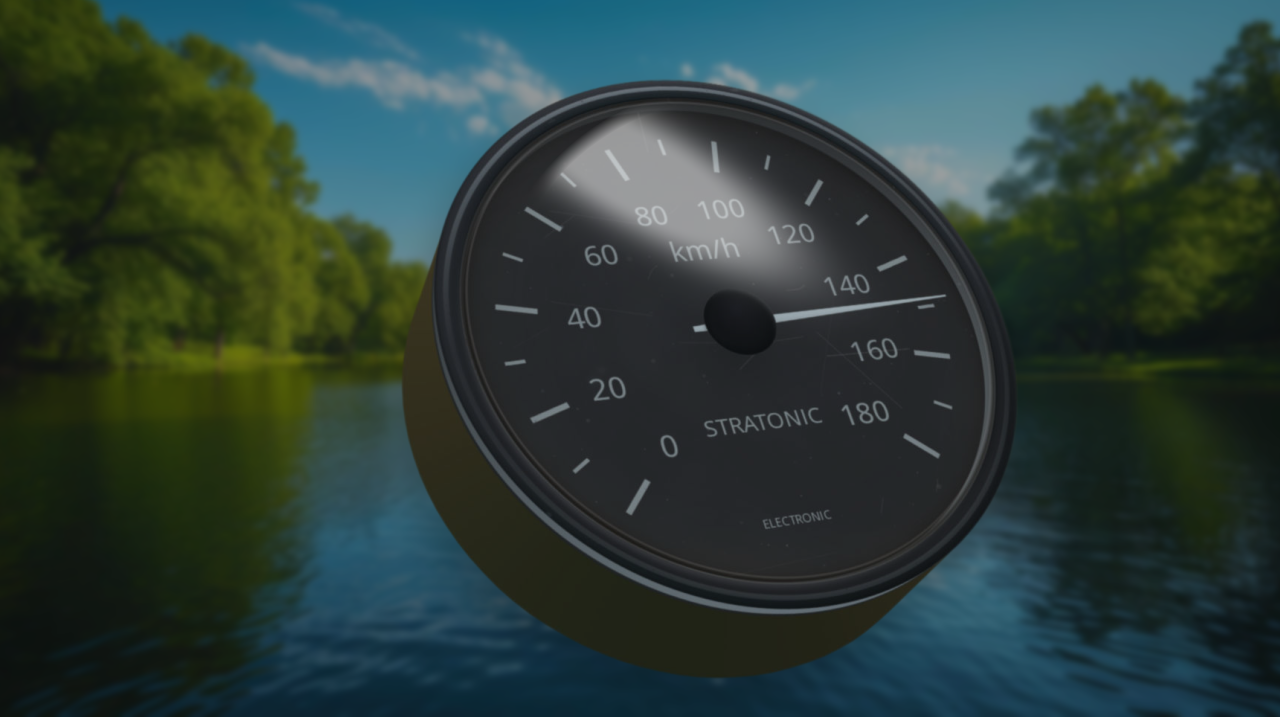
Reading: value=150 unit=km/h
